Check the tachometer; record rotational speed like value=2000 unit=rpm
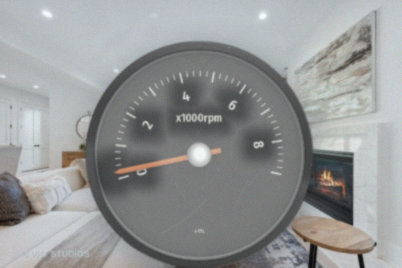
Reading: value=200 unit=rpm
